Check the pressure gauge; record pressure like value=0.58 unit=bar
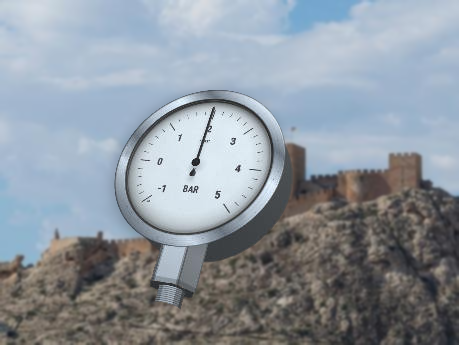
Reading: value=2 unit=bar
